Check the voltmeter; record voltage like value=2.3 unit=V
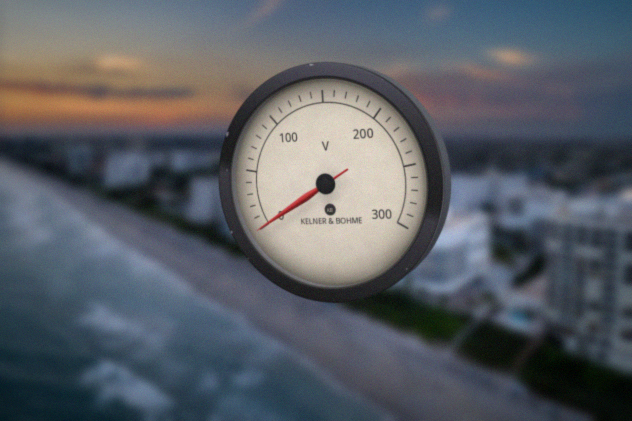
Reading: value=0 unit=V
